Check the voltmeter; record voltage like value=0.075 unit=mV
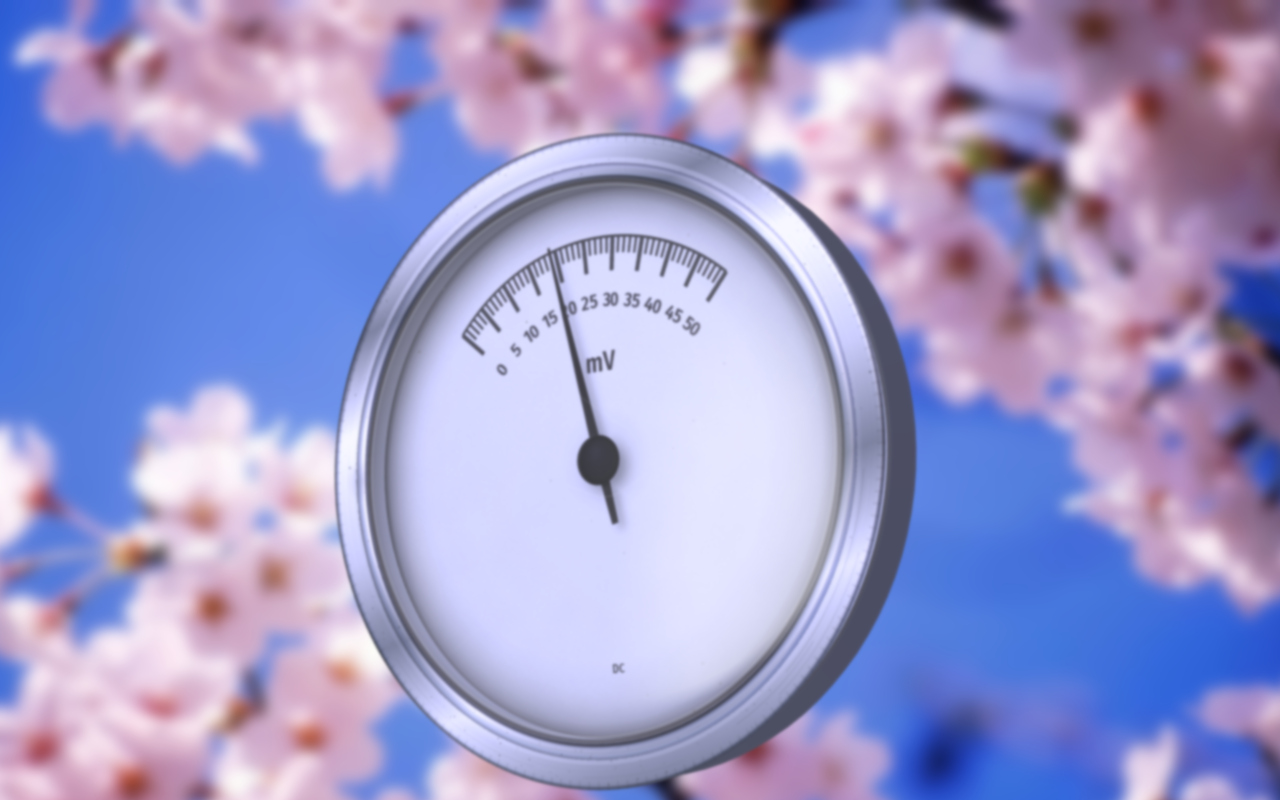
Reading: value=20 unit=mV
